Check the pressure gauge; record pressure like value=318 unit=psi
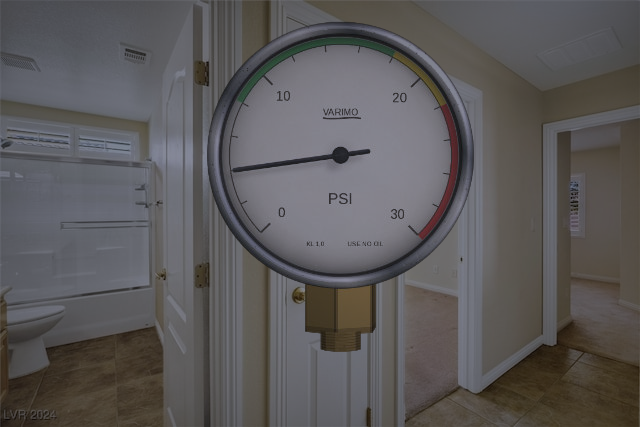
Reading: value=4 unit=psi
